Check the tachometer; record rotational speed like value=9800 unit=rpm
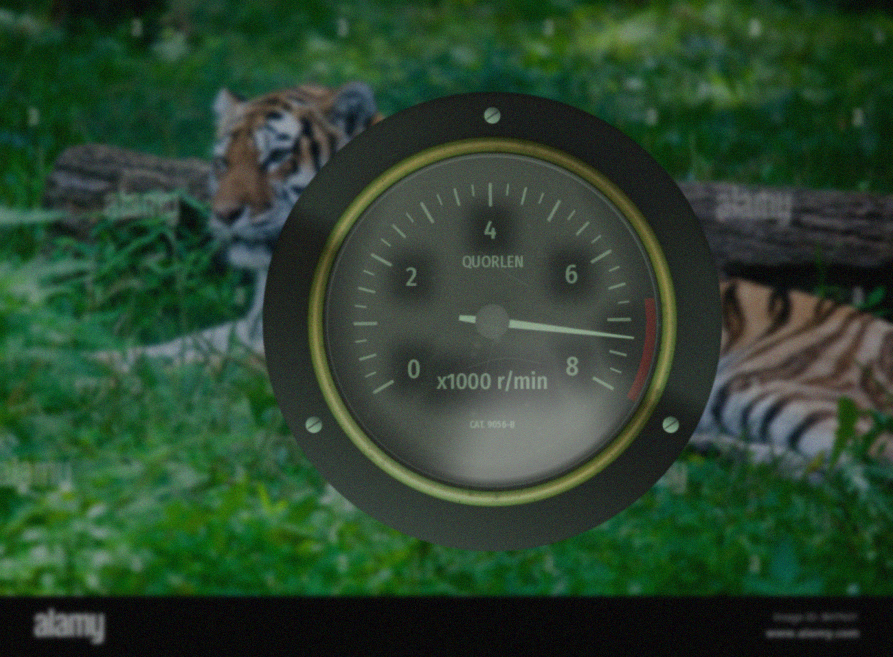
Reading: value=7250 unit=rpm
